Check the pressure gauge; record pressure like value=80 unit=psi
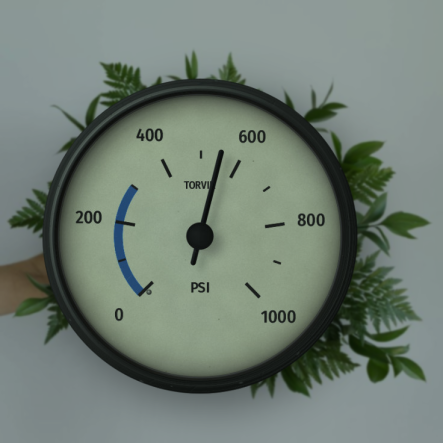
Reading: value=550 unit=psi
